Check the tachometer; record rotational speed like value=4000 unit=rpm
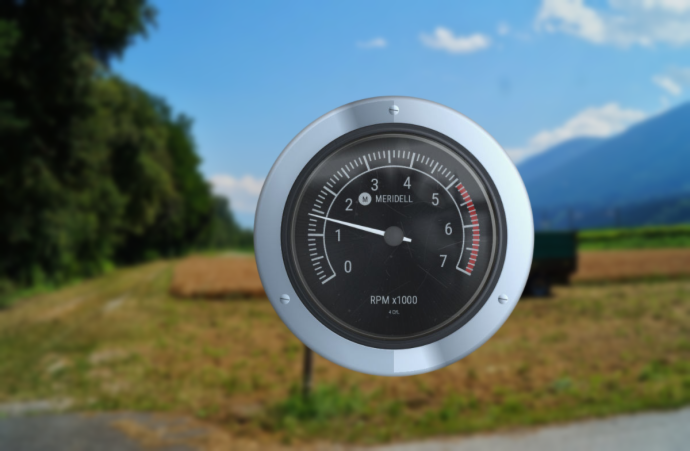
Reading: value=1400 unit=rpm
